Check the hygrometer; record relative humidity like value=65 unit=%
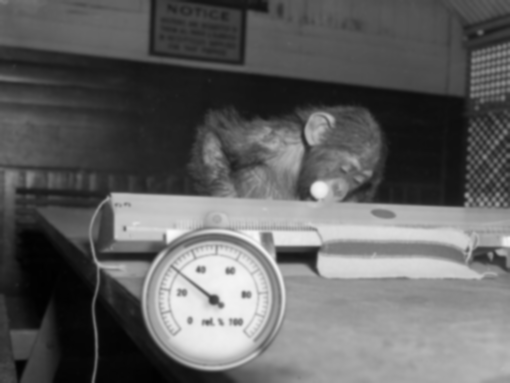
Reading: value=30 unit=%
